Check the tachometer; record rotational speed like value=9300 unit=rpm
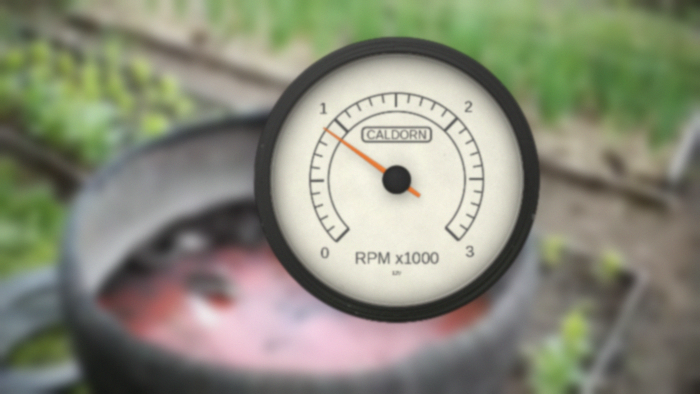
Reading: value=900 unit=rpm
